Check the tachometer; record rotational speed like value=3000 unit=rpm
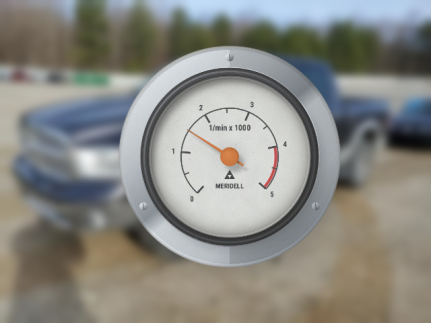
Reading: value=1500 unit=rpm
